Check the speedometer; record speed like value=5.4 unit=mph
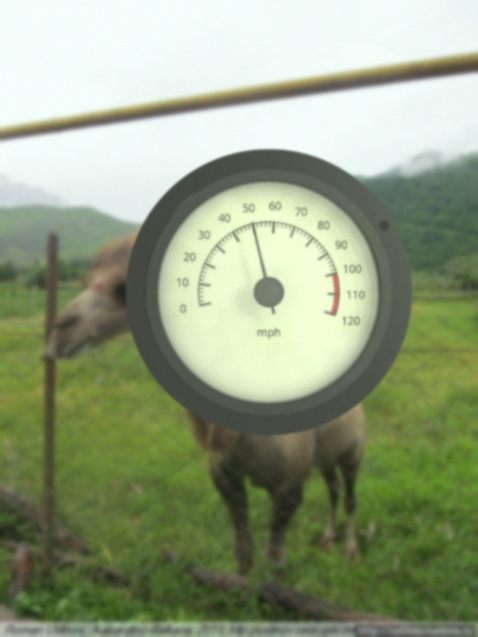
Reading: value=50 unit=mph
